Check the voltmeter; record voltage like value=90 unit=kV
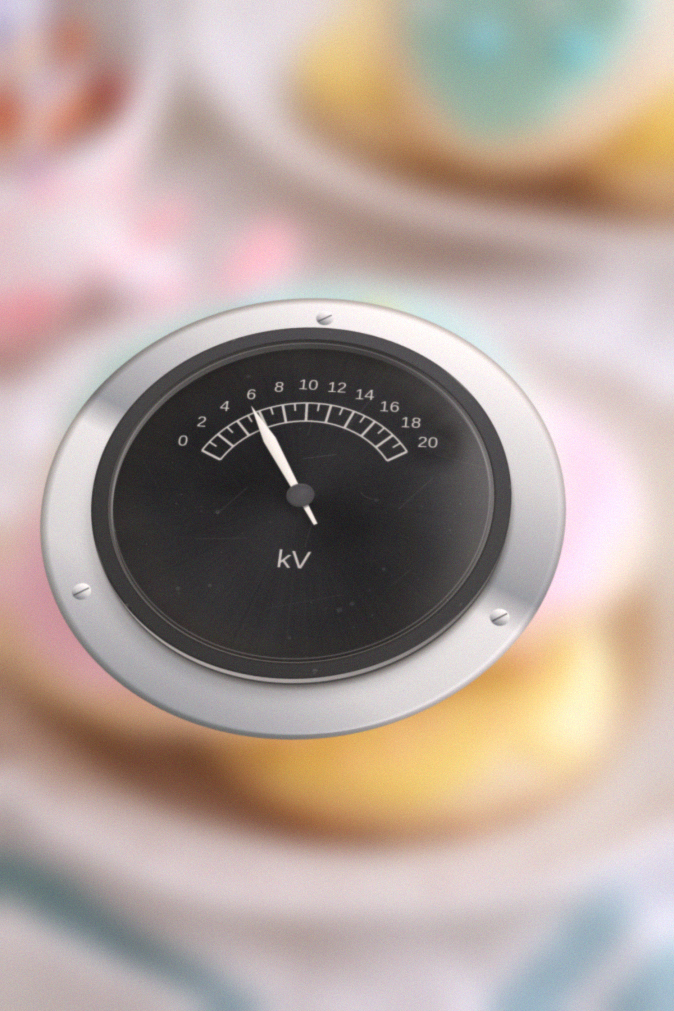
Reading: value=5.5 unit=kV
